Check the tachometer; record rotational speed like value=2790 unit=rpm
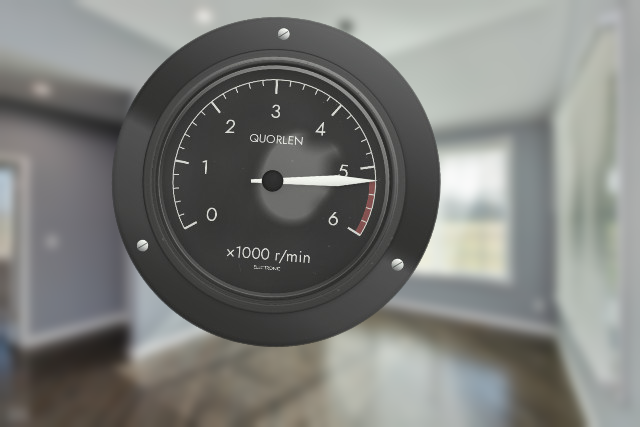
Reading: value=5200 unit=rpm
